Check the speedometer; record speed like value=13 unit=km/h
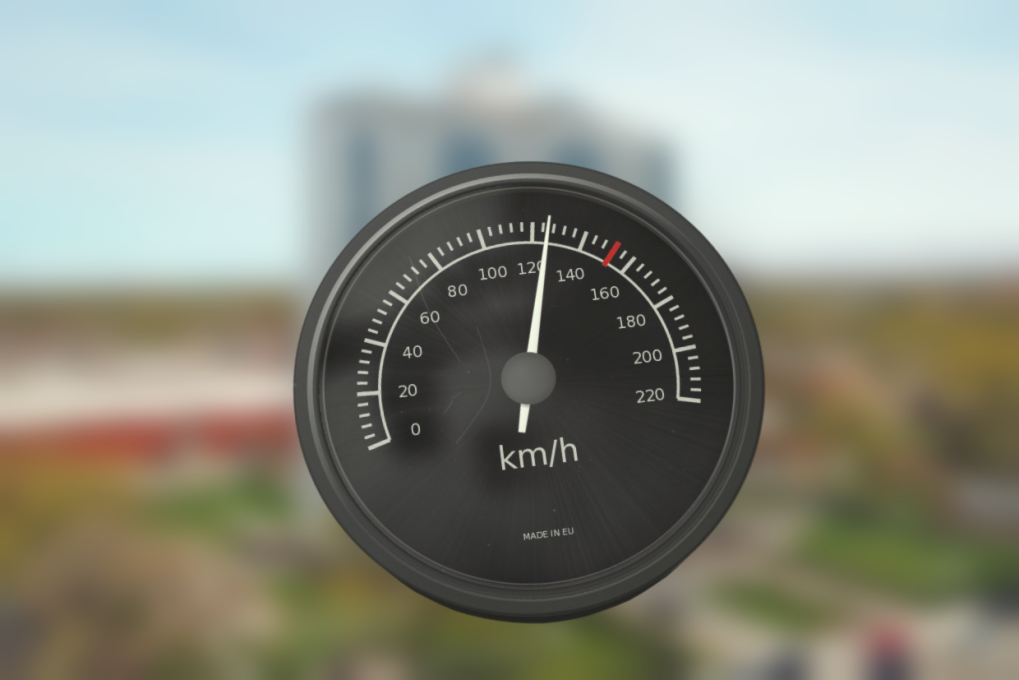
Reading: value=126 unit=km/h
